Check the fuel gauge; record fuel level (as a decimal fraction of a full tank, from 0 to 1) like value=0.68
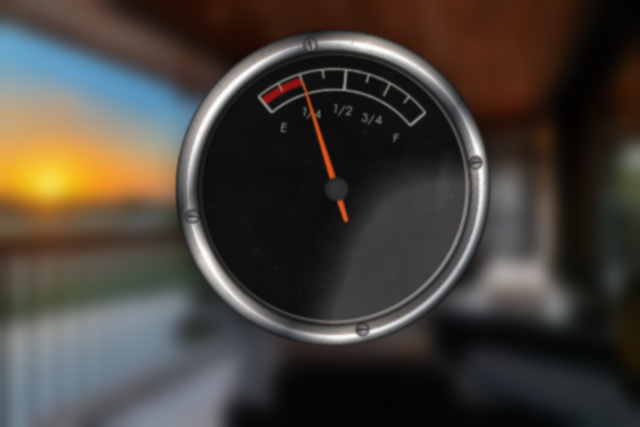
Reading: value=0.25
